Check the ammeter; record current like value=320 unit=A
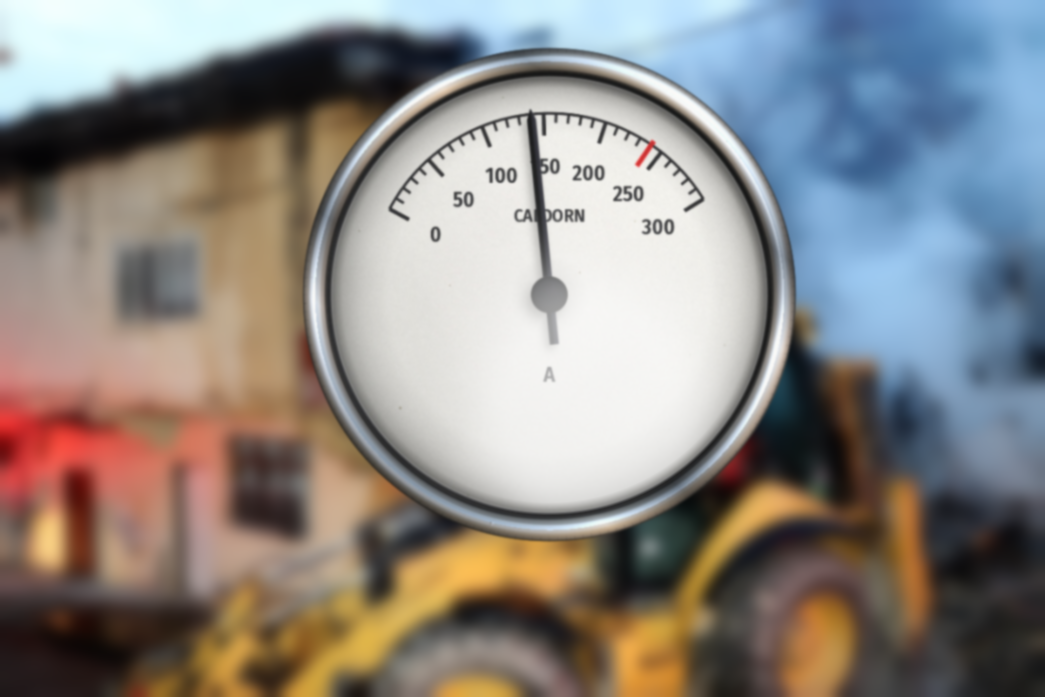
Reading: value=140 unit=A
